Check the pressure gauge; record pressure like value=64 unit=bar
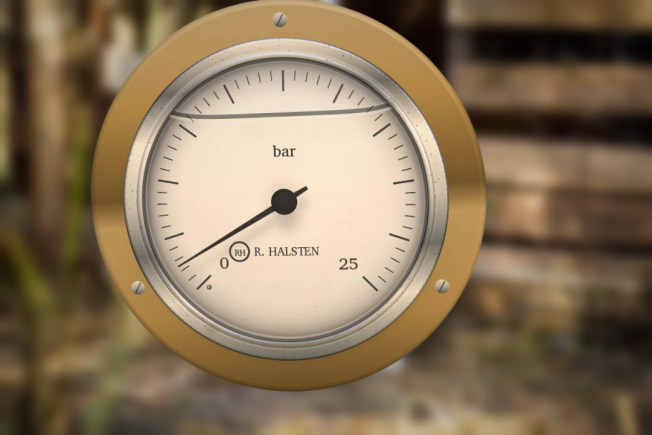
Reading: value=1.25 unit=bar
